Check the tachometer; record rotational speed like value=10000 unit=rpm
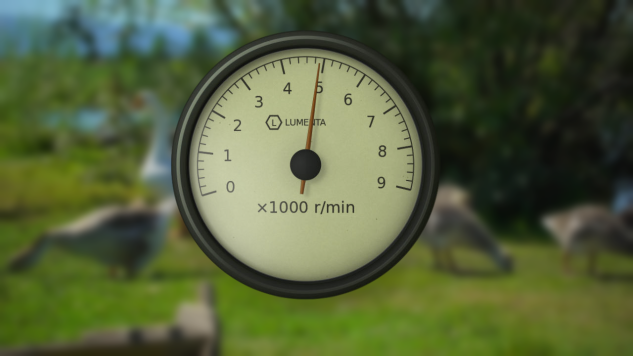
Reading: value=4900 unit=rpm
